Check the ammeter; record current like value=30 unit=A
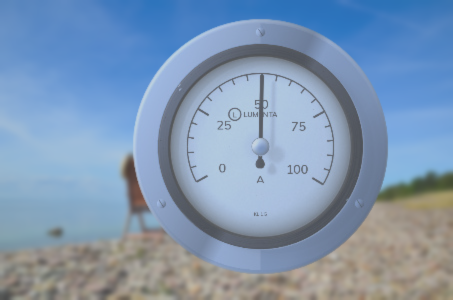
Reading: value=50 unit=A
